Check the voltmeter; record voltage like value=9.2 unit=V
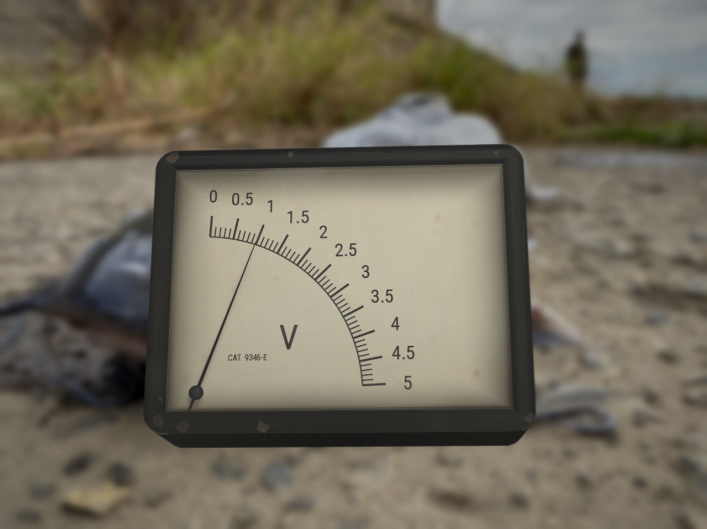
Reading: value=1 unit=V
